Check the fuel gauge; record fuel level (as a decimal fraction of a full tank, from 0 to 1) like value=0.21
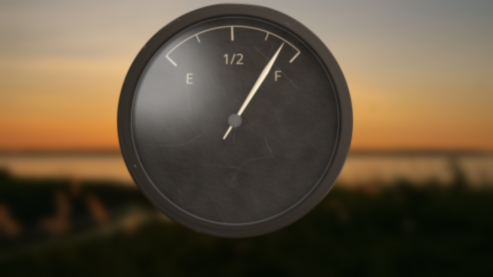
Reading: value=0.875
